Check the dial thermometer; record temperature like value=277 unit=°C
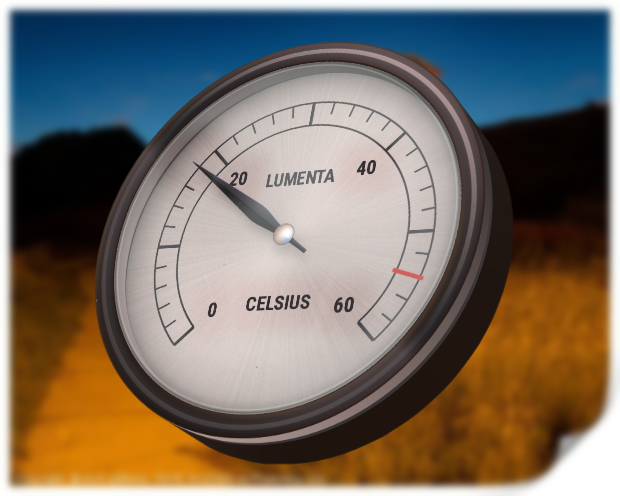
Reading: value=18 unit=°C
